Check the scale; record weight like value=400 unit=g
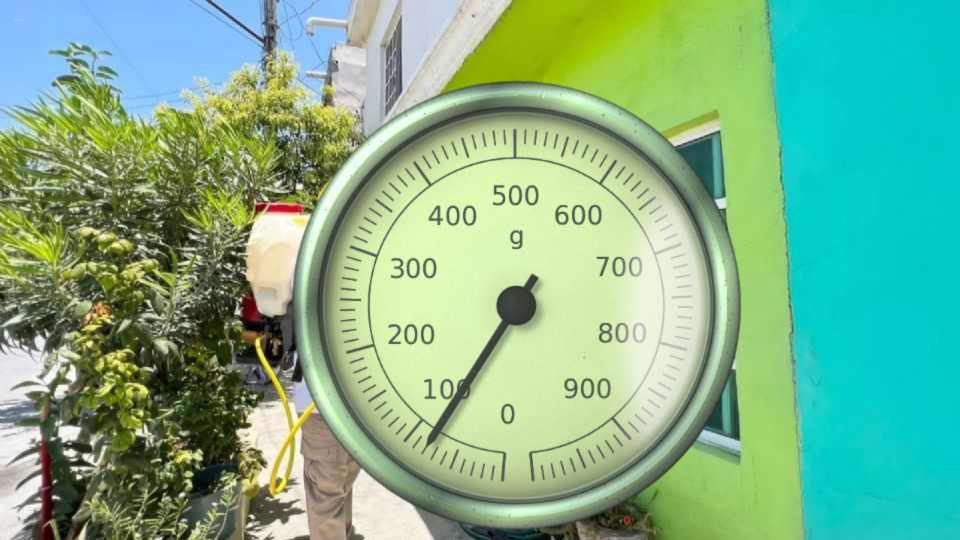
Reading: value=80 unit=g
